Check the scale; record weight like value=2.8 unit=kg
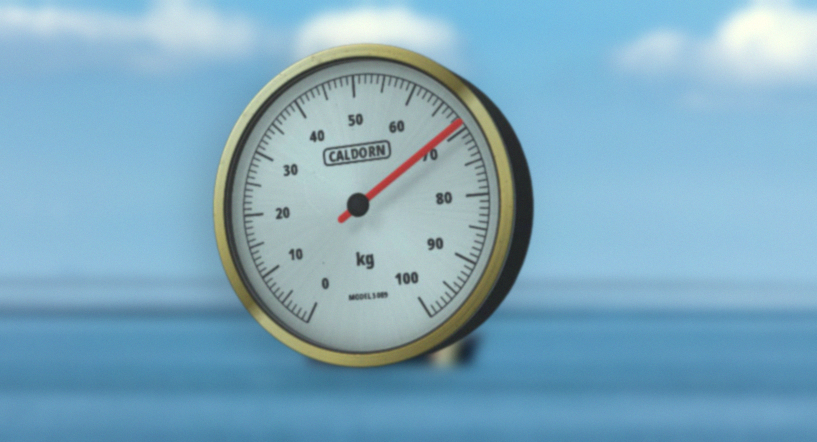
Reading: value=69 unit=kg
